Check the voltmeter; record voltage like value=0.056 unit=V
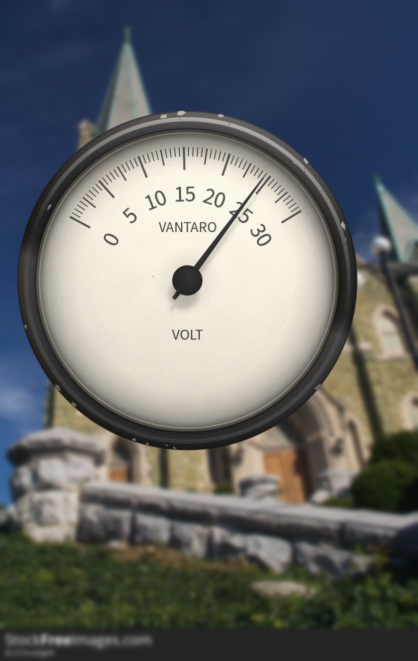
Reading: value=24.5 unit=V
